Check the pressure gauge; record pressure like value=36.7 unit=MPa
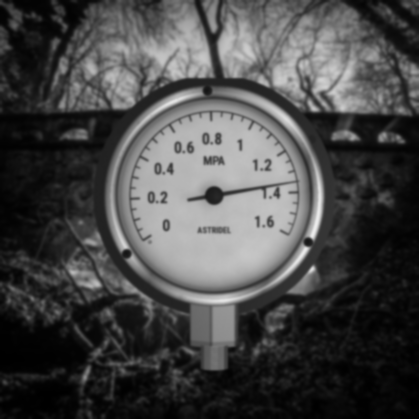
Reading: value=1.35 unit=MPa
